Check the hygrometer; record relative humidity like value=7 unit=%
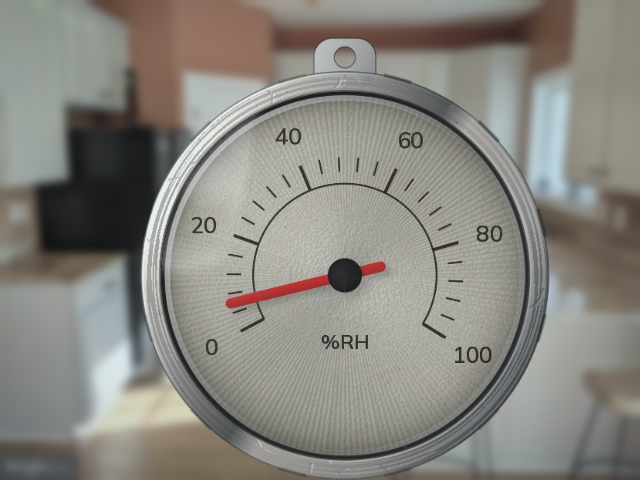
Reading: value=6 unit=%
